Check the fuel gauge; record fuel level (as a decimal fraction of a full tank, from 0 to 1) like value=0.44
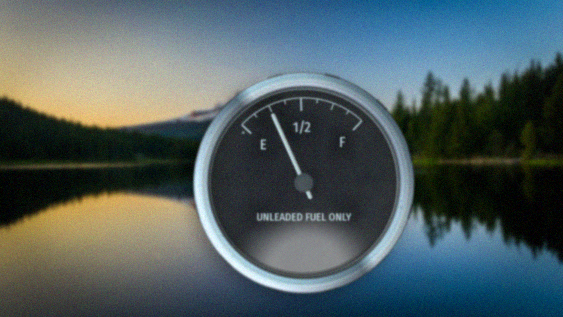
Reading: value=0.25
